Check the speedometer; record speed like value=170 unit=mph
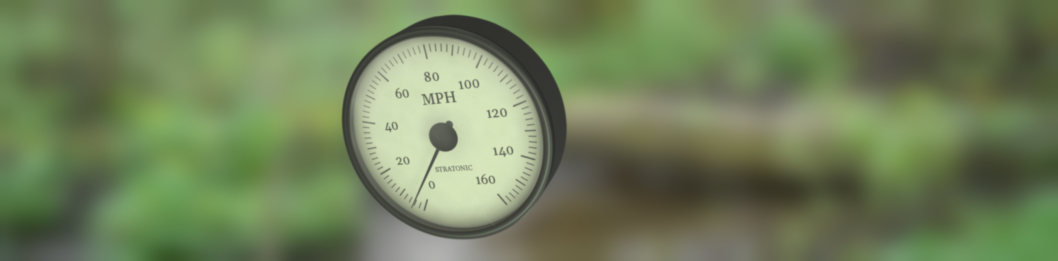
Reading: value=4 unit=mph
